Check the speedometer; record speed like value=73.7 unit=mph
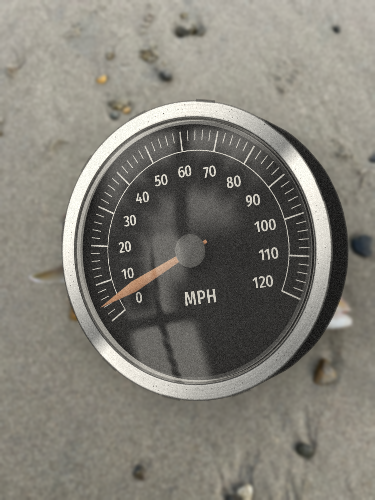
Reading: value=4 unit=mph
